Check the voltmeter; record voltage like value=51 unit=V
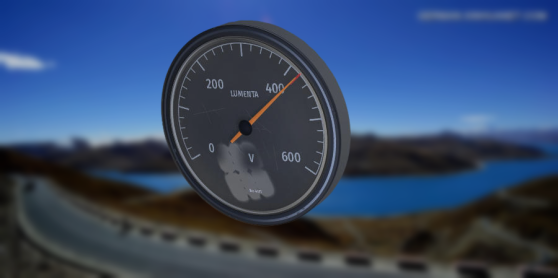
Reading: value=420 unit=V
